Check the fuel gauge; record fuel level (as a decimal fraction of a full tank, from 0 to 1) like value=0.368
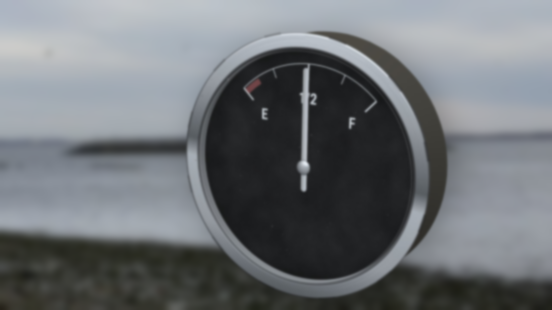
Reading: value=0.5
